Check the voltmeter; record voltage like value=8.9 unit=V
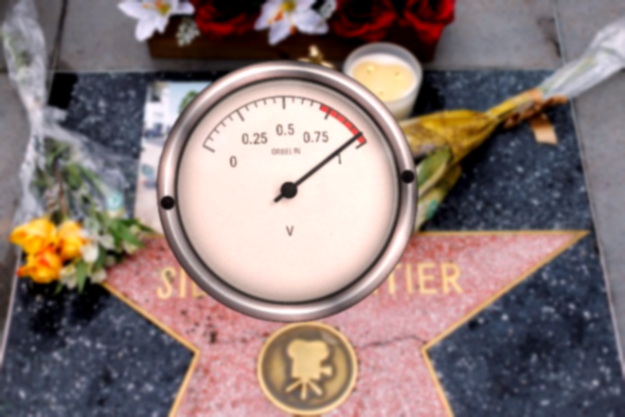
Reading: value=0.95 unit=V
